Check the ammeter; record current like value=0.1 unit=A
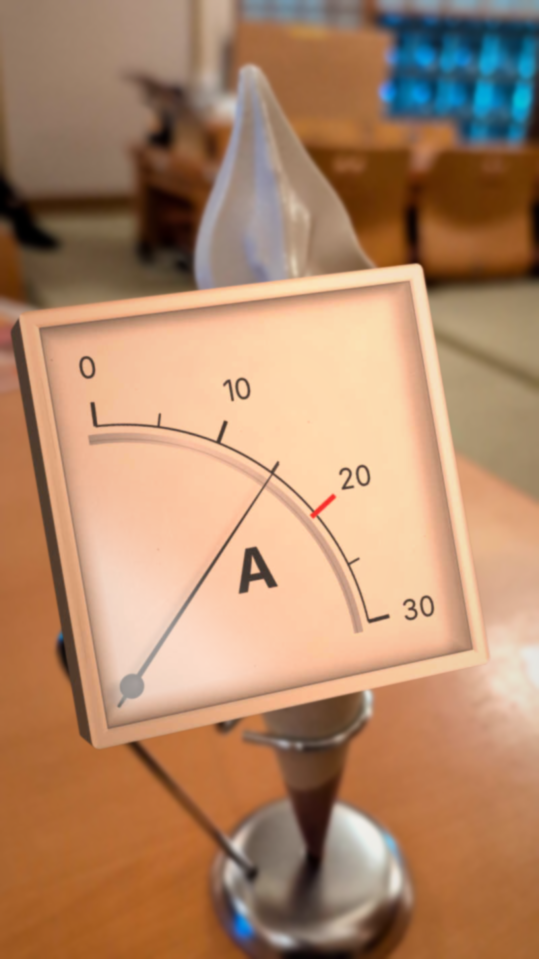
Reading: value=15 unit=A
